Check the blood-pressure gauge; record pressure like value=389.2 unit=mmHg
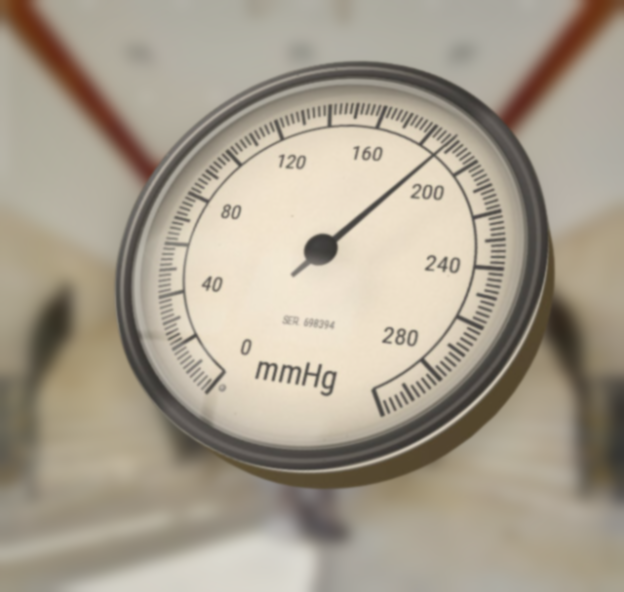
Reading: value=190 unit=mmHg
